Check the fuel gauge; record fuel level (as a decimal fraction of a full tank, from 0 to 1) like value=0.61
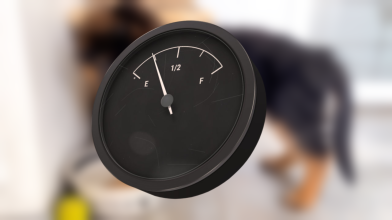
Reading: value=0.25
